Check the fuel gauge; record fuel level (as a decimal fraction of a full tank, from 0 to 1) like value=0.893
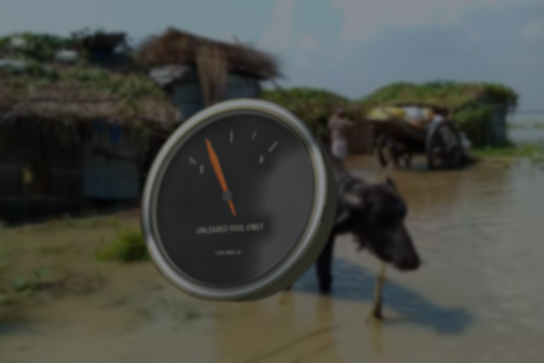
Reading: value=0.25
